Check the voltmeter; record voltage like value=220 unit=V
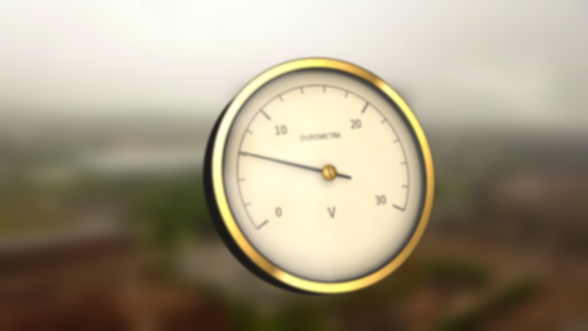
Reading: value=6 unit=V
